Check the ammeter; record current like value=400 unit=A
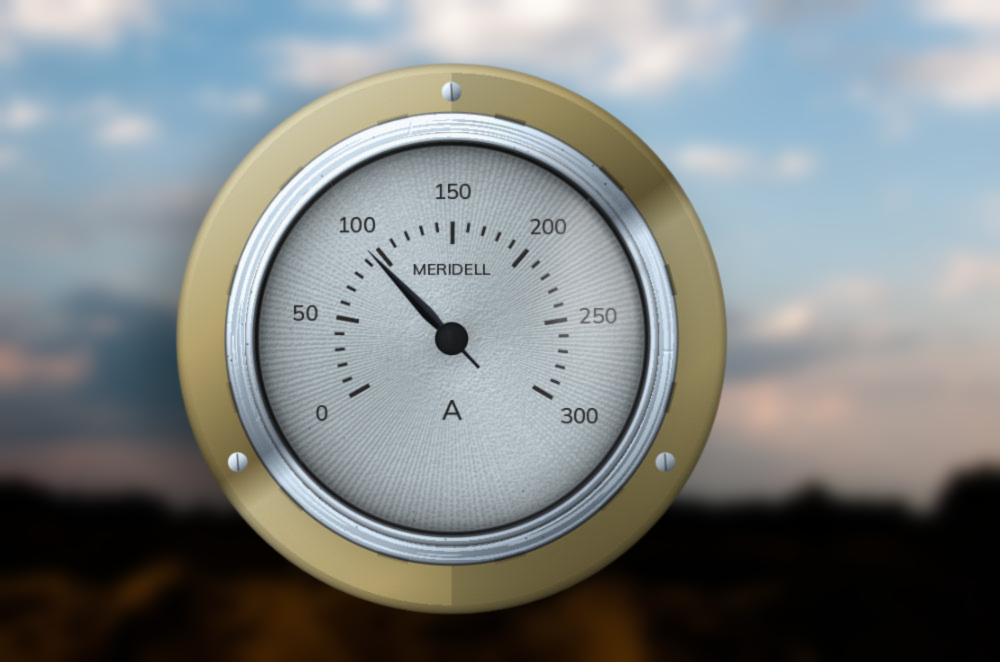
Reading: value=95 unit=A
